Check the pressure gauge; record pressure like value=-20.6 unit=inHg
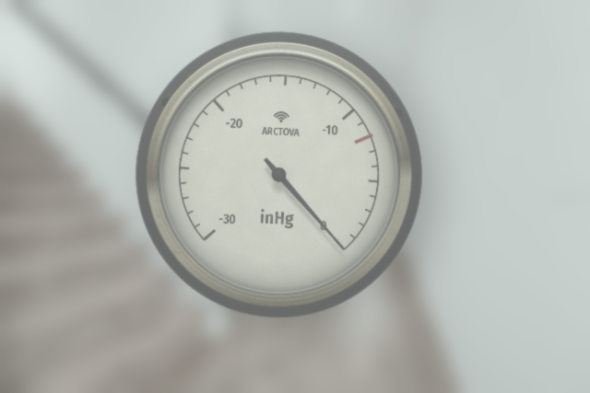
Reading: value=0 unit=inHg
